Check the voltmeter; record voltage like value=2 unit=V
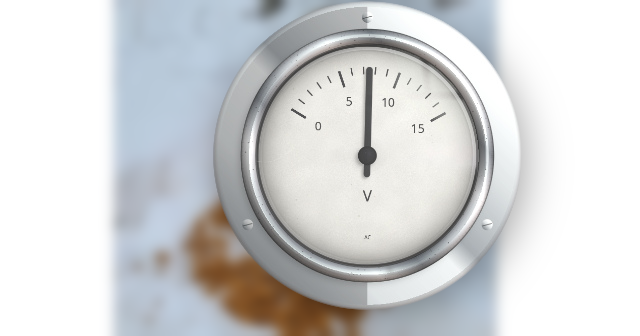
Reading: value=7.5 unit=V
